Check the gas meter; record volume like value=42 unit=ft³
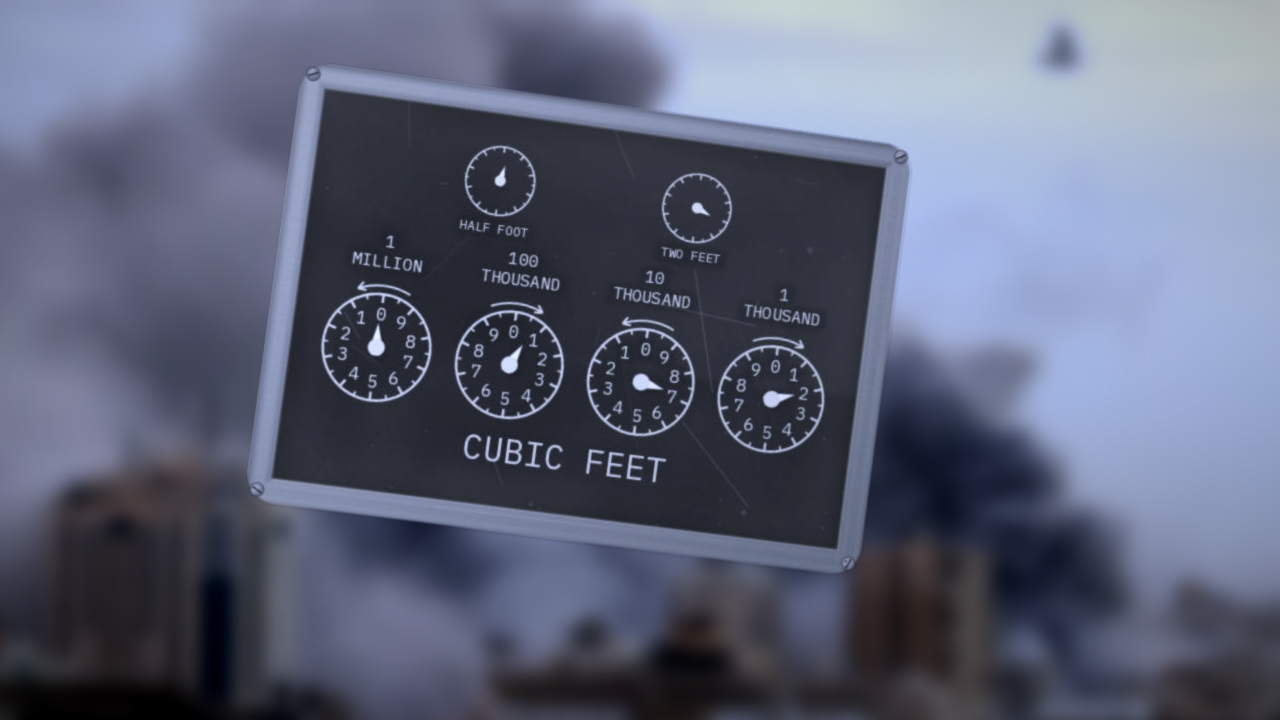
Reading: value=7200 unit=ft³
